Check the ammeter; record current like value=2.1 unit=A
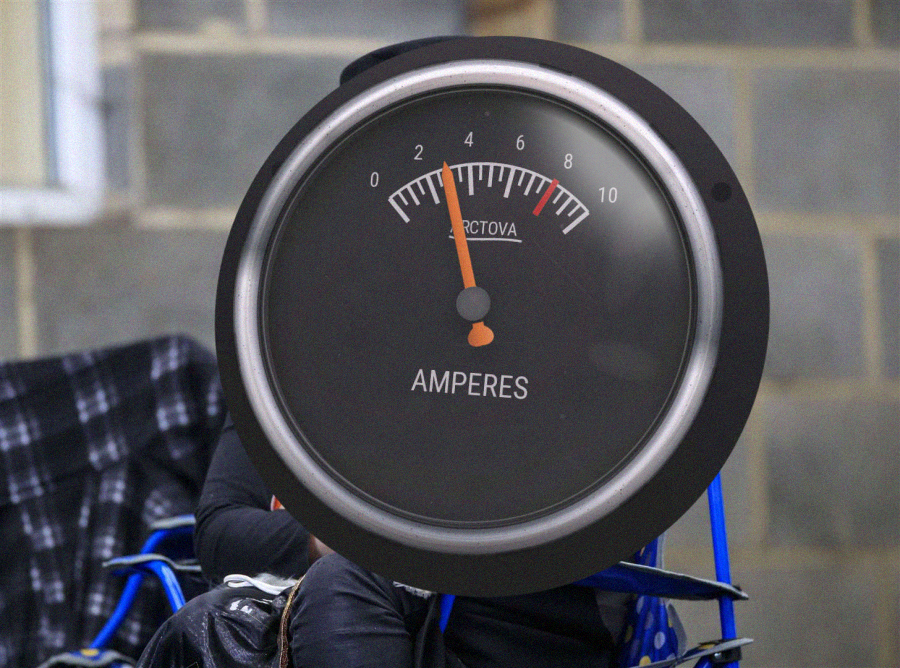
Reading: value=3 unit=A
